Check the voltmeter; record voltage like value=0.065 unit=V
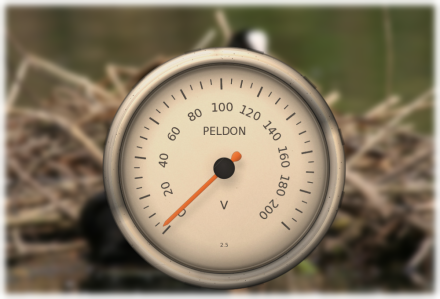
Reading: value=2.5 unit=V
